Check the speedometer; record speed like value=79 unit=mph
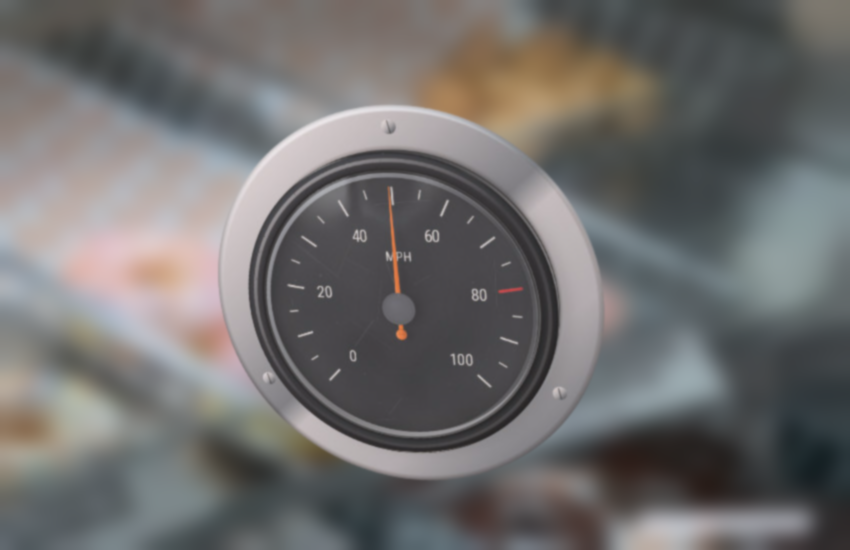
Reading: value=50 unit=mph
